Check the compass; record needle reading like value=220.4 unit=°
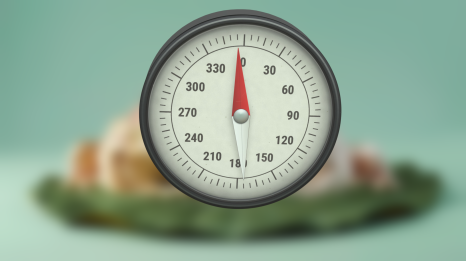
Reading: value=355 unit=°
